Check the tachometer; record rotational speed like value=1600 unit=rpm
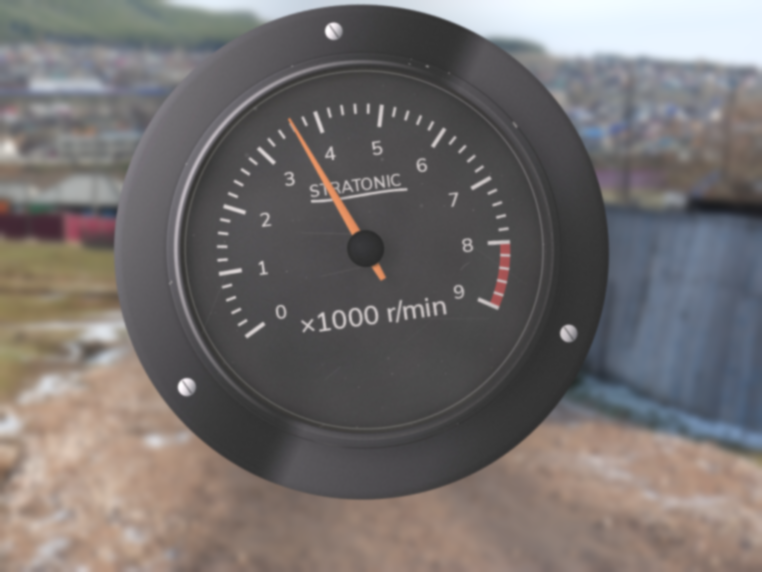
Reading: value=3600 unit=rpm
